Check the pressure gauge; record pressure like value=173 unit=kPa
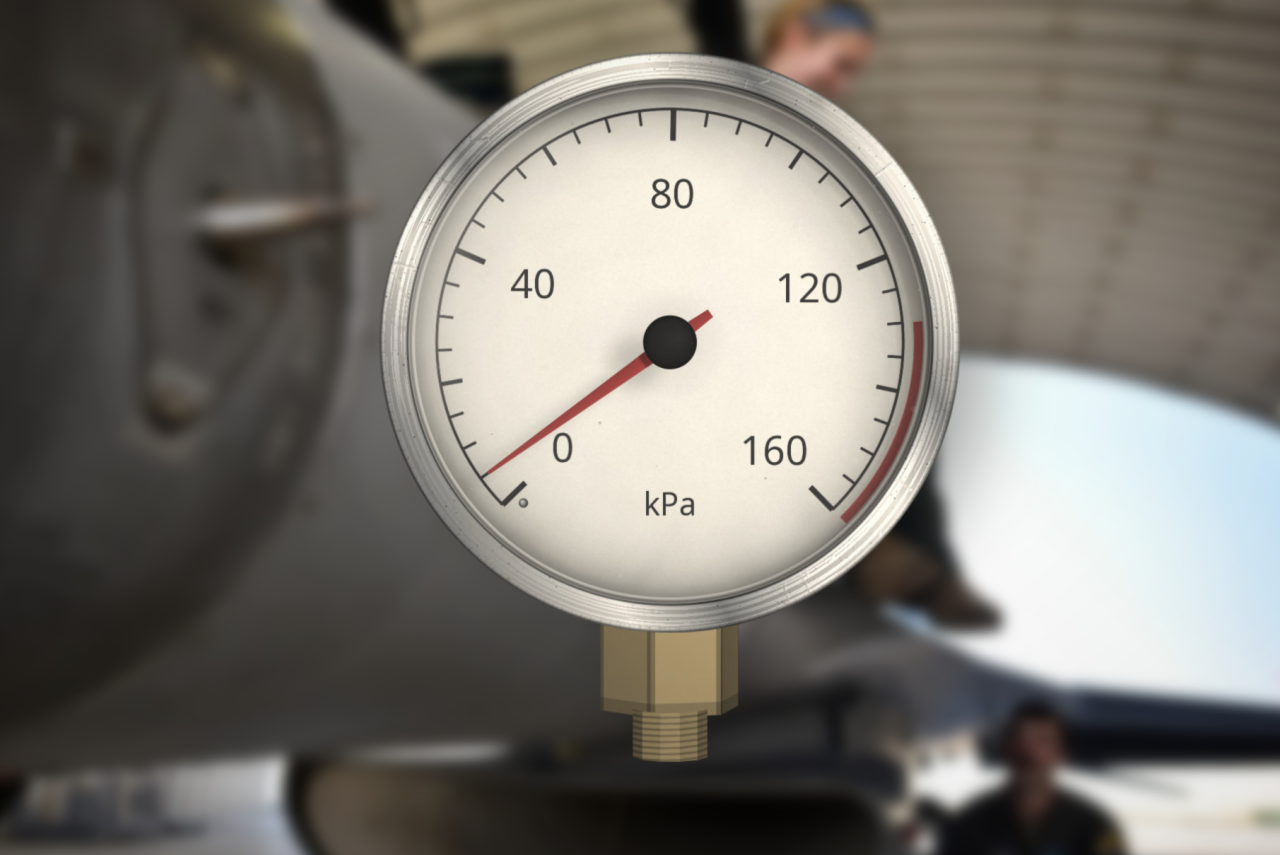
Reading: value=5 unit=kPa
